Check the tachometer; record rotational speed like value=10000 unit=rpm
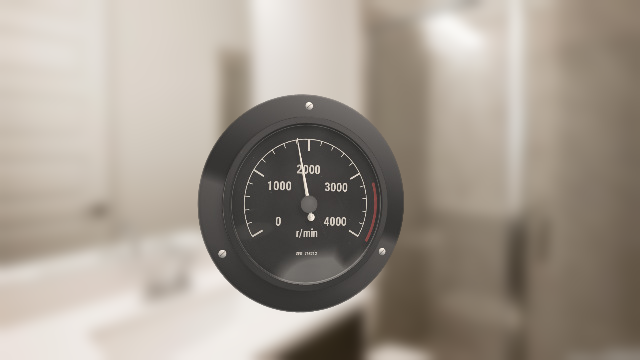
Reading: value=1800 unit=rpm
